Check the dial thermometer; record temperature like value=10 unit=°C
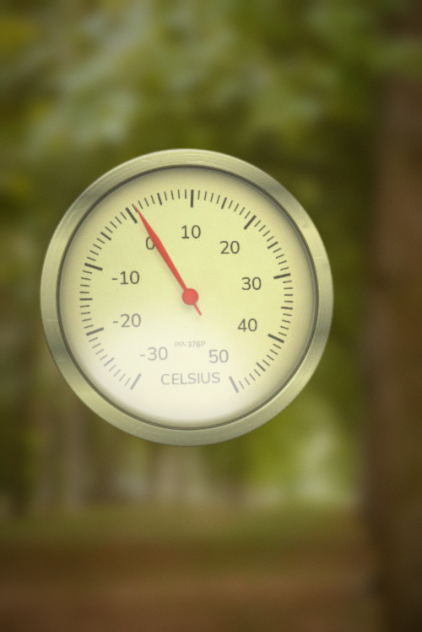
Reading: value=1 unit=°C
